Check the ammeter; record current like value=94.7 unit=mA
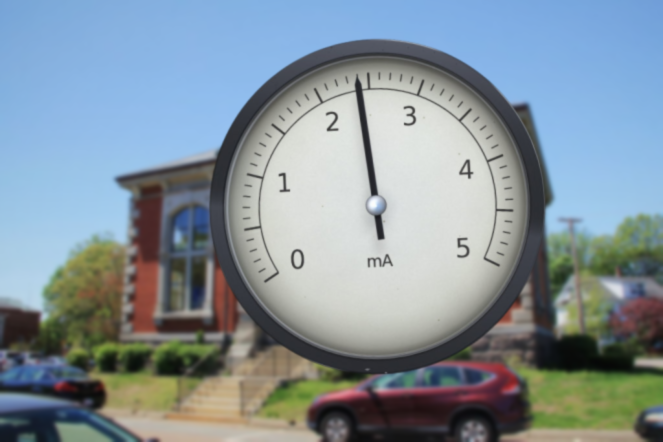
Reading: value=2.4 unit=mA
